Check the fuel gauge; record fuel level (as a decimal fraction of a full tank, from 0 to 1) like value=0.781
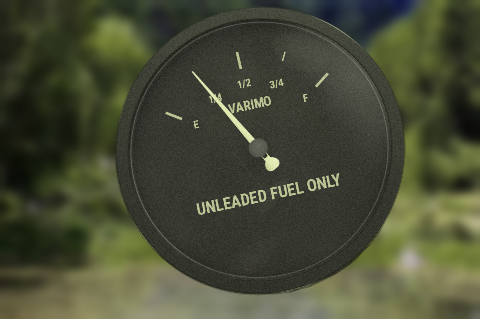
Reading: value=0.25
